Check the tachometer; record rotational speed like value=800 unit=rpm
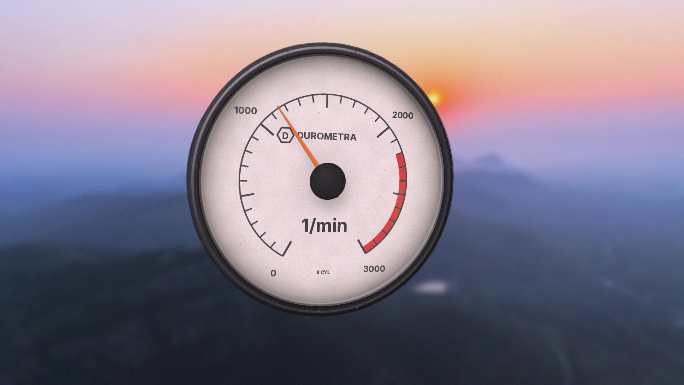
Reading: value=1150 unit=rpm
